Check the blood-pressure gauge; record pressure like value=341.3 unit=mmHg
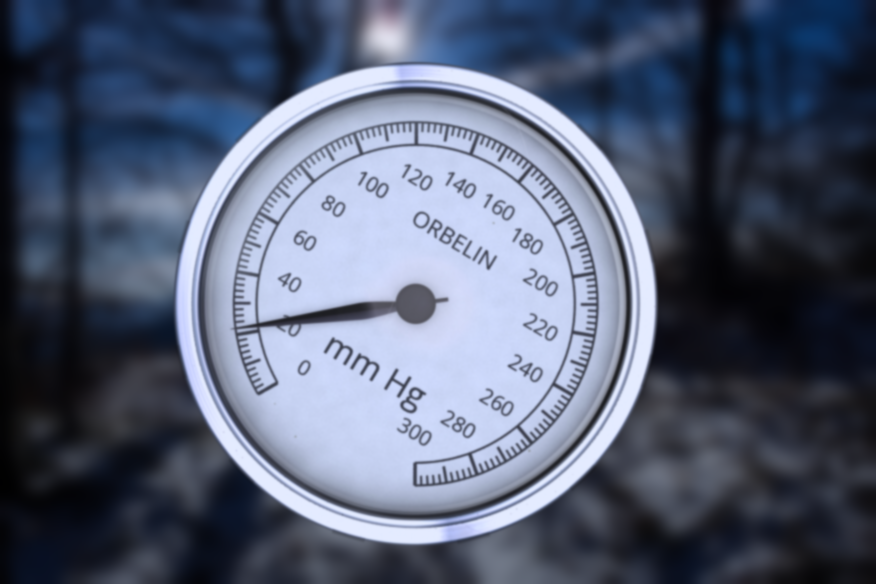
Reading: value=22 unit=mmHg
